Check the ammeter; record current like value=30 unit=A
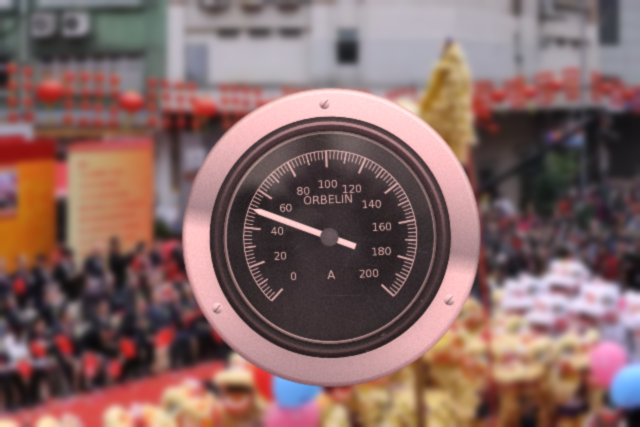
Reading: value=50 unit=A
